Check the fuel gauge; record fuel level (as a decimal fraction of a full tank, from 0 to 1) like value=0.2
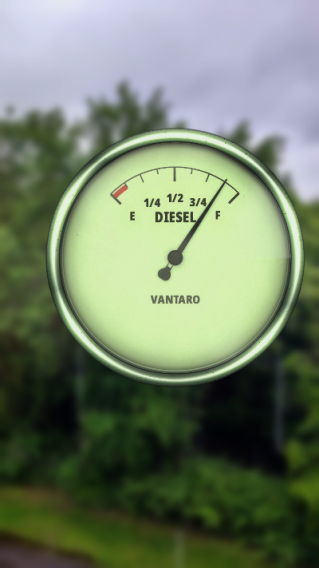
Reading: value=0.875
